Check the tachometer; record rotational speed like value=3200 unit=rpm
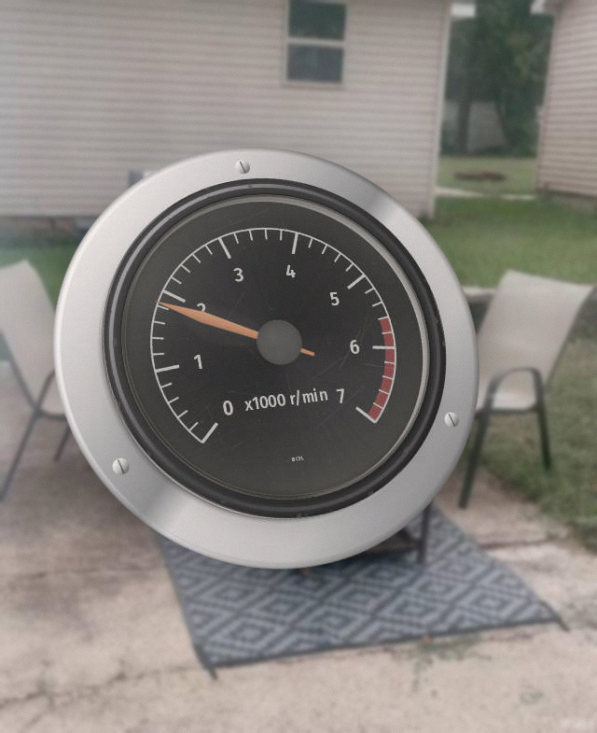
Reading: value=1800 unit=rpm
